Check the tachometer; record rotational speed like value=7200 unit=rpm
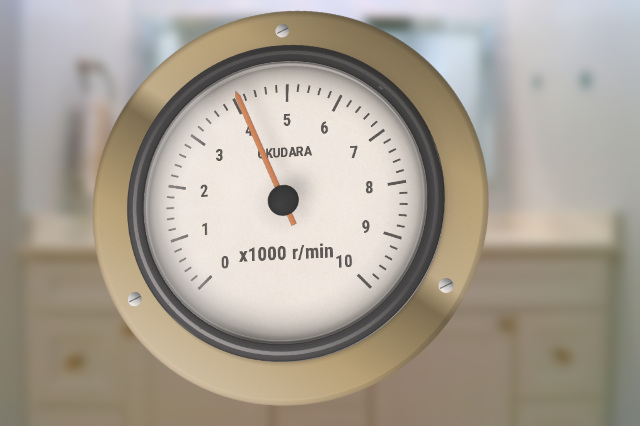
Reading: value=4100 unit=rpm
